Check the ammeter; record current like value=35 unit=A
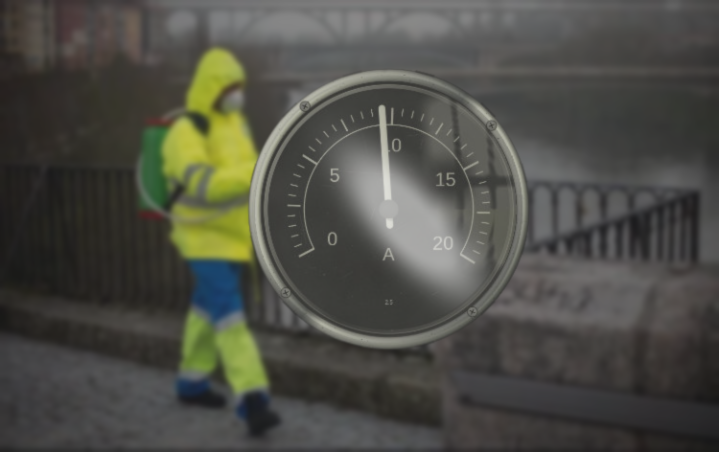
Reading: value=9.5 unit=A
